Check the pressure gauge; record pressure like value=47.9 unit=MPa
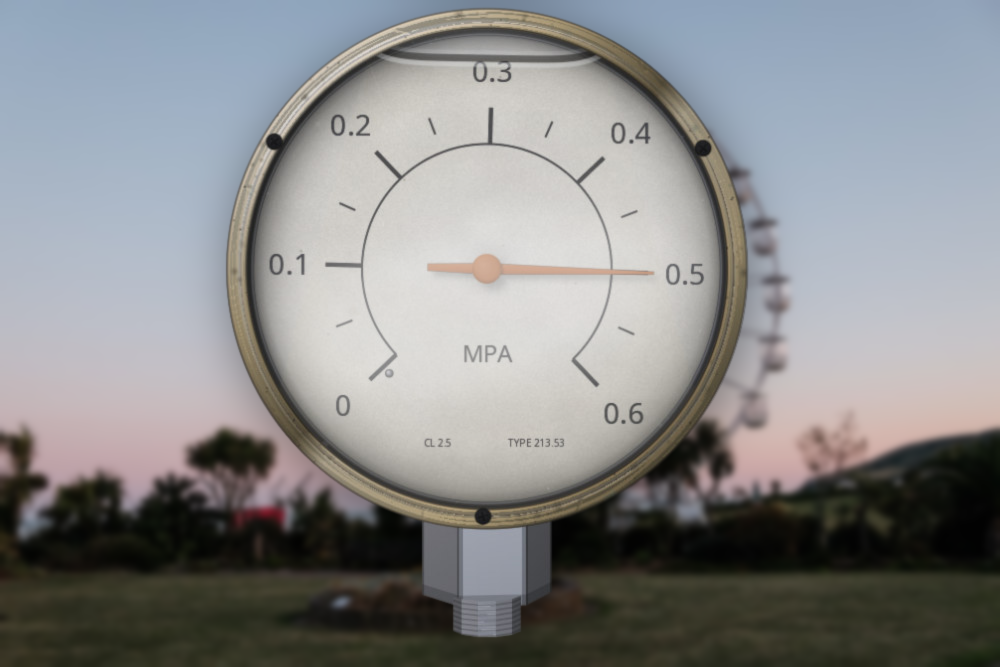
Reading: value=0.5 unit=MPa
